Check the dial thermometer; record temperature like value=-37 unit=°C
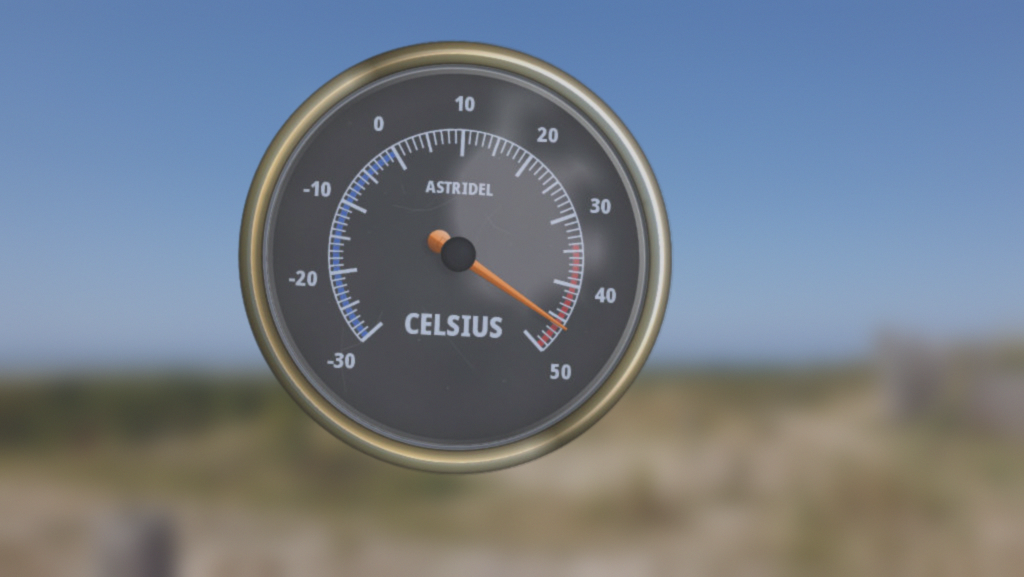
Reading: value=46 unit=°C
